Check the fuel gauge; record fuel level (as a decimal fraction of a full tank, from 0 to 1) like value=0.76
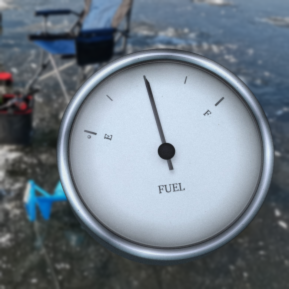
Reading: value=0.5
